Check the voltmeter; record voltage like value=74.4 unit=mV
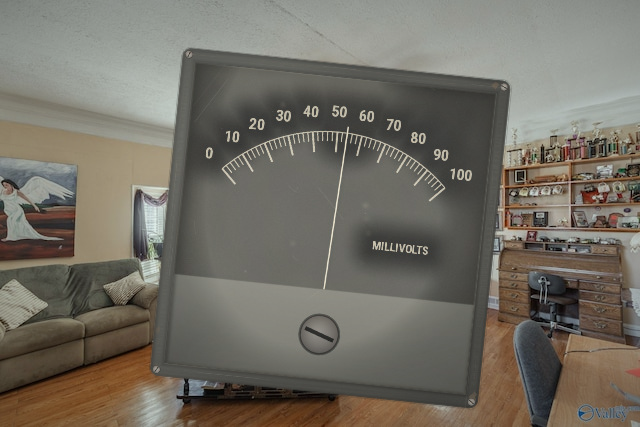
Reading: value=54 unit=mV
